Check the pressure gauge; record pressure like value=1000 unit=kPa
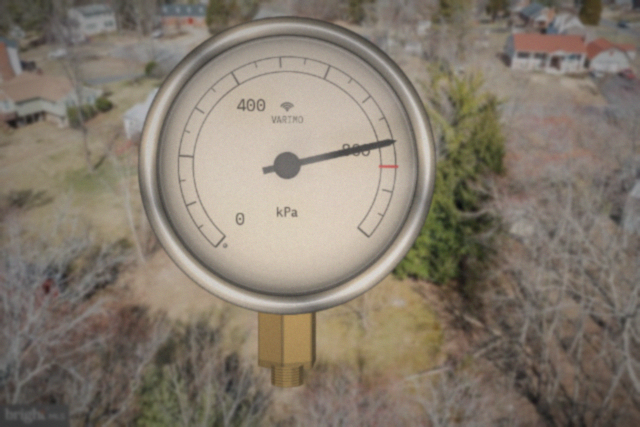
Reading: value=800 unit=kPa
